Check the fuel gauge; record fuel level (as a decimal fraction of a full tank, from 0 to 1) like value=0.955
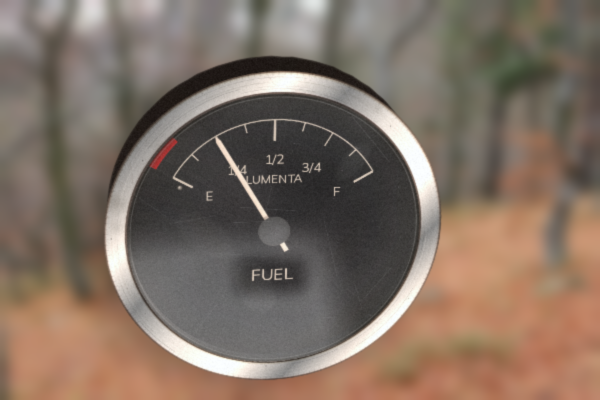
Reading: value=0.25
